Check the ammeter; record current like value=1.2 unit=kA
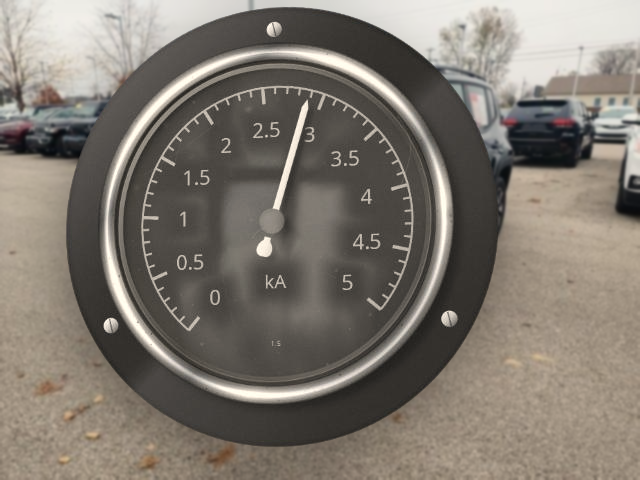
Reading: value=2.9 unit=kA
